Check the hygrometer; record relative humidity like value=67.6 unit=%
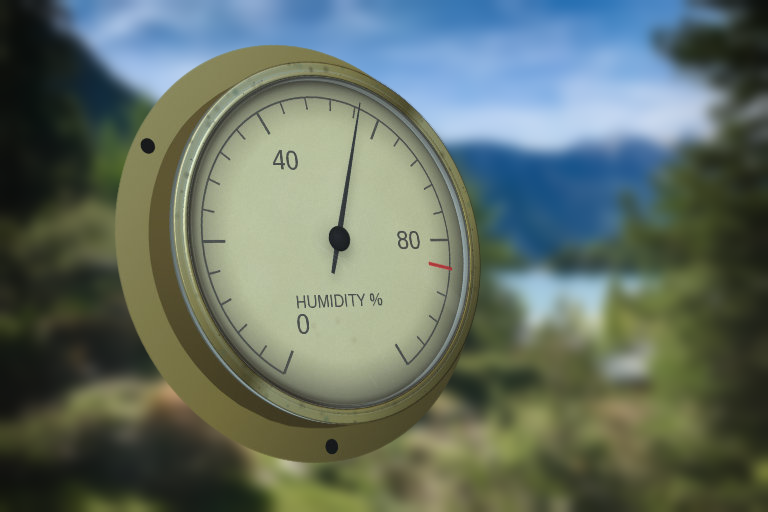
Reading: value=56 unit=%
